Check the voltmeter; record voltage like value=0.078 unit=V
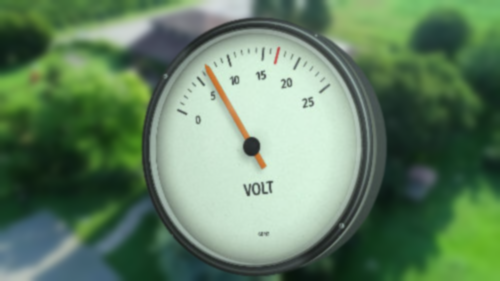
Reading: value=7 unit=V
